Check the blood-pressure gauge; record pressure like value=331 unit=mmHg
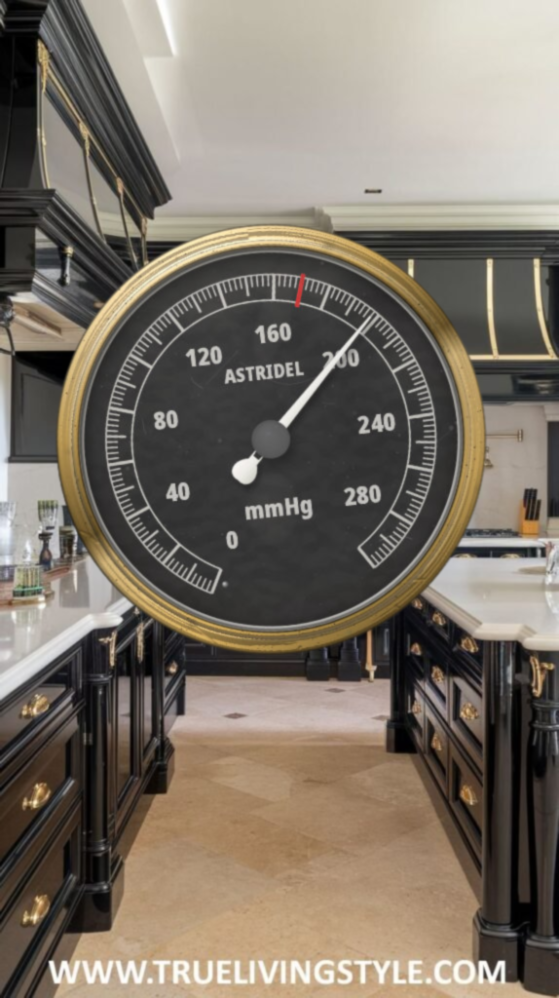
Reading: value=198 unit=mmHg
